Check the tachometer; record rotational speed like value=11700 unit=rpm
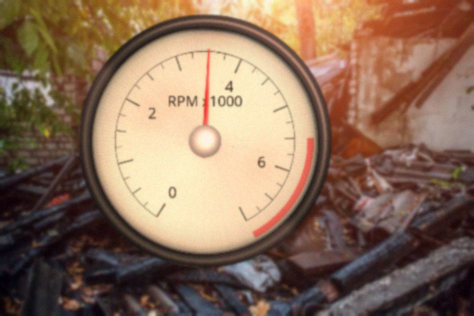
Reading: value=3500 unit=rpm
